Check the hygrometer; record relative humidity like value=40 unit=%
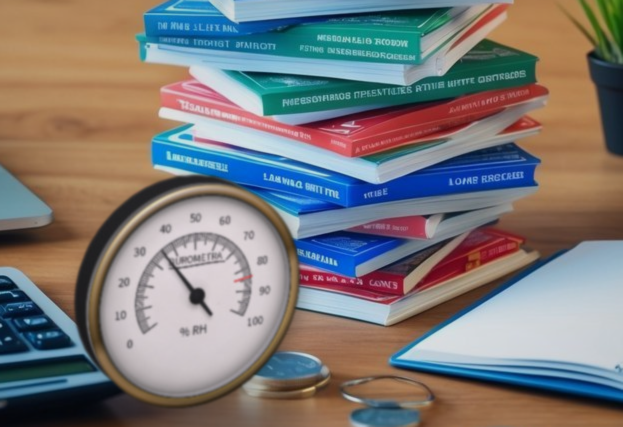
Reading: value=35 unit=%
